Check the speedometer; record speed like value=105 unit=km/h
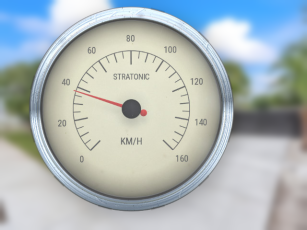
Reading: value=37.5 unit=km/h
